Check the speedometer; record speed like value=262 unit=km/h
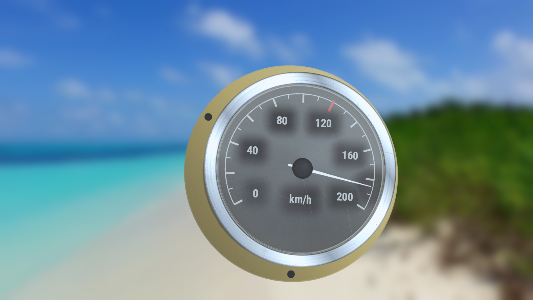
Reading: value=185 unit=km/h
